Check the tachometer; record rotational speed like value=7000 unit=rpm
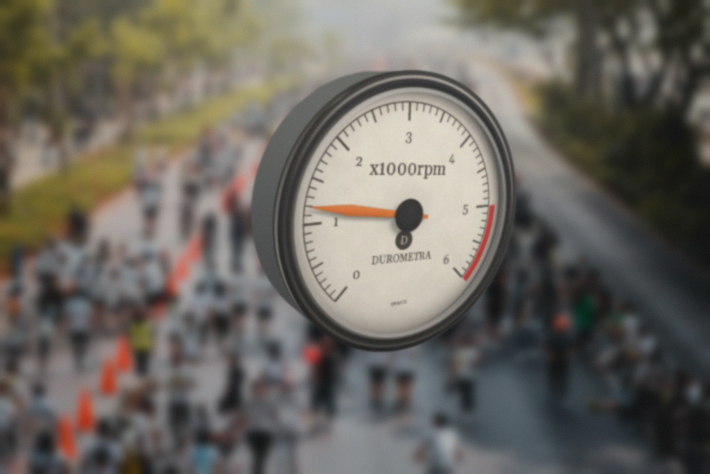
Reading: value=1200 unit=rpm
